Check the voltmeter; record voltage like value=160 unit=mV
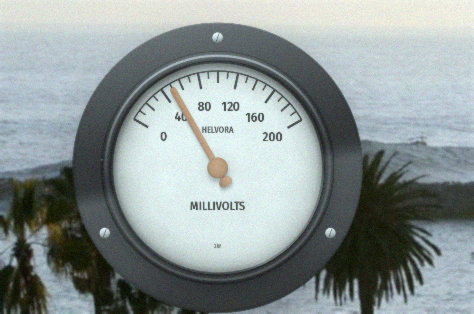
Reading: value=50 unit=mV
